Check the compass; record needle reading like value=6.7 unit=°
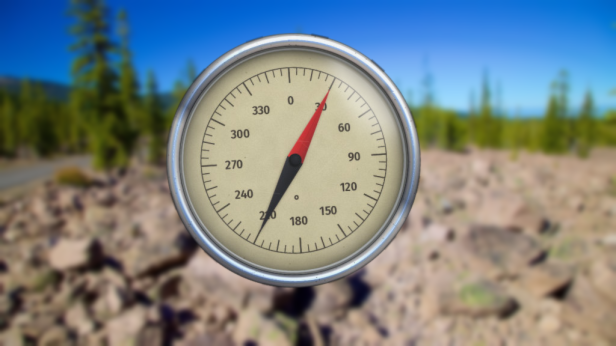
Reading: value=30 unit=°
